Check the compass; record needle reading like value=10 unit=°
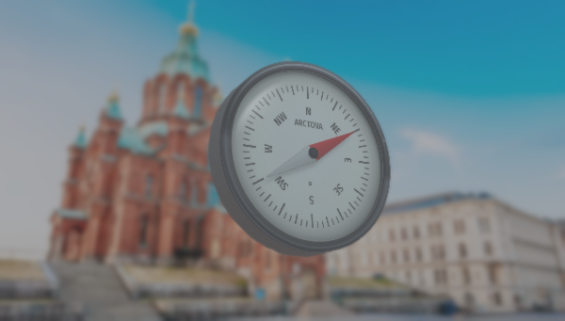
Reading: value=60 unit=°
